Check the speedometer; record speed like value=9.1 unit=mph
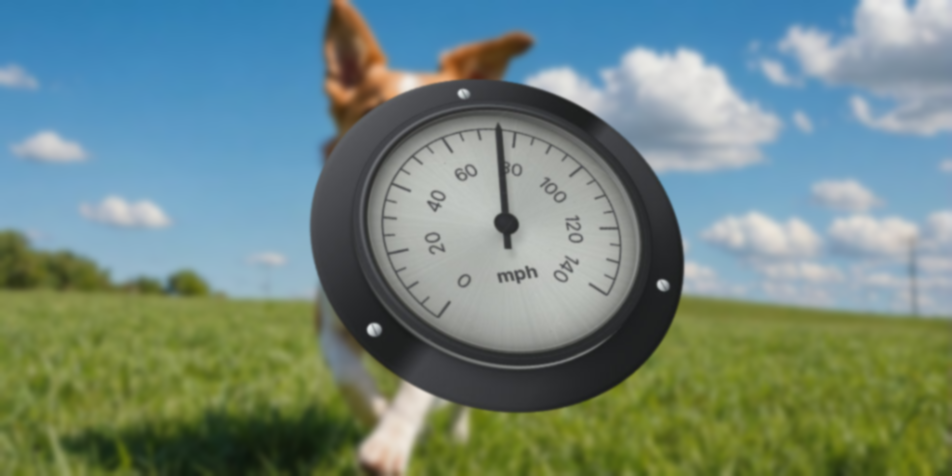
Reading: value=75 unit=mph
